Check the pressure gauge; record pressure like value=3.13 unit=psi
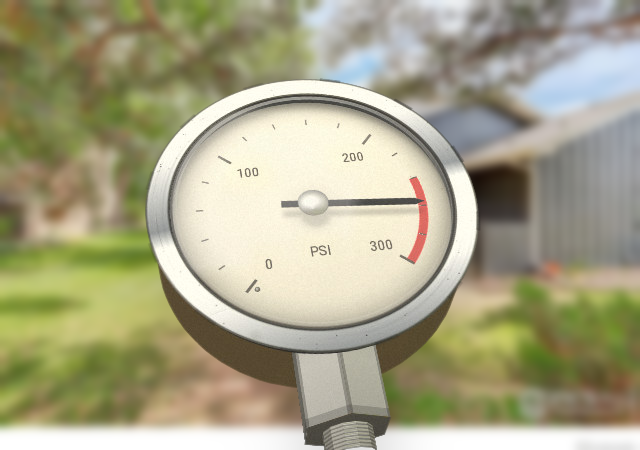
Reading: value=260 unit=psi
